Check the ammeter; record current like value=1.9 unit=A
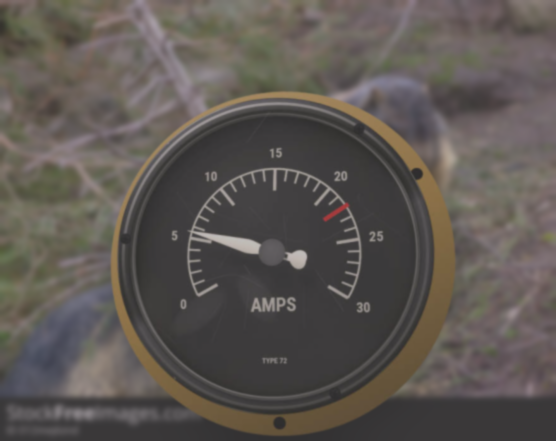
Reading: value=5.5 unit=A
